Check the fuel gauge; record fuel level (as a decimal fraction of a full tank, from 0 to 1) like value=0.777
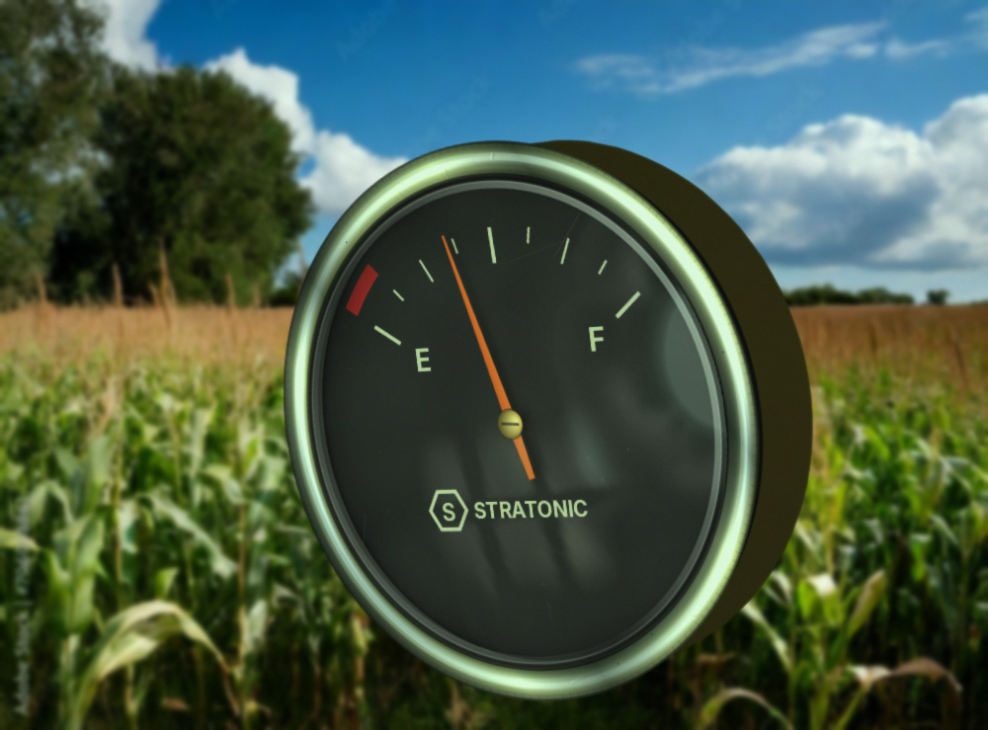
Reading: value=0.375
